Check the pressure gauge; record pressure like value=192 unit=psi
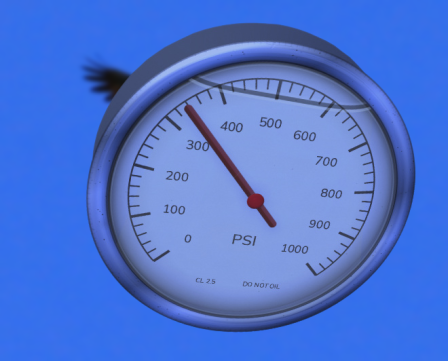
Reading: value=340 unit=psi
